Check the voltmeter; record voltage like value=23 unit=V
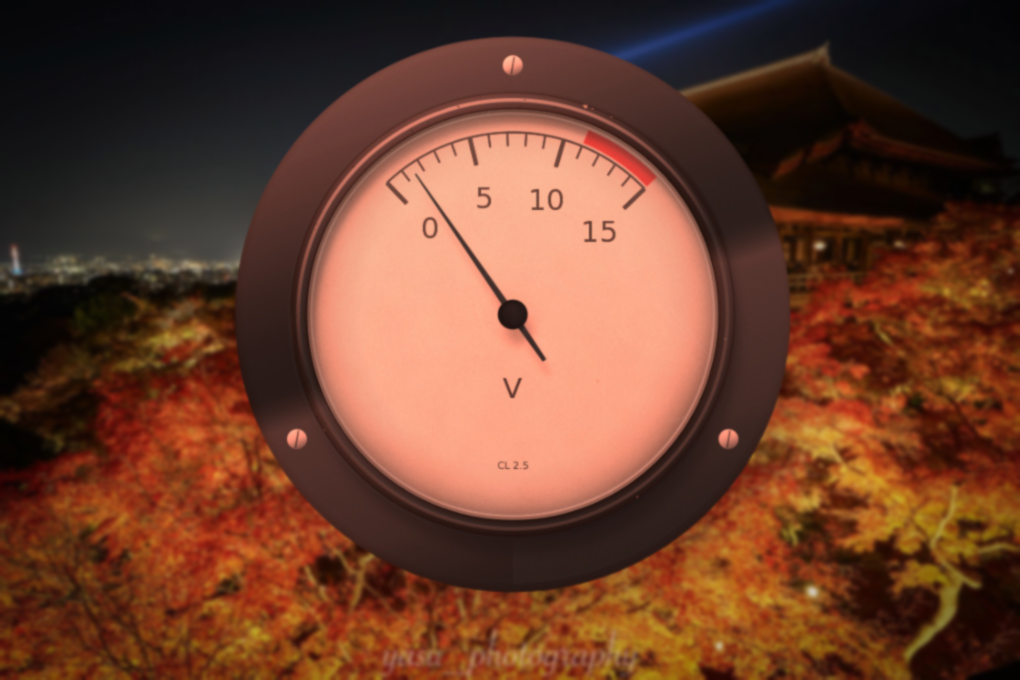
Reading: value=1.5 unit=V
